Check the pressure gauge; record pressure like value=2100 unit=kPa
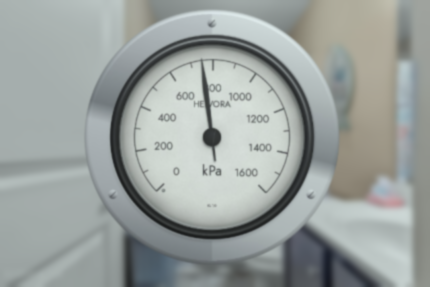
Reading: value=750 unit=kPa
